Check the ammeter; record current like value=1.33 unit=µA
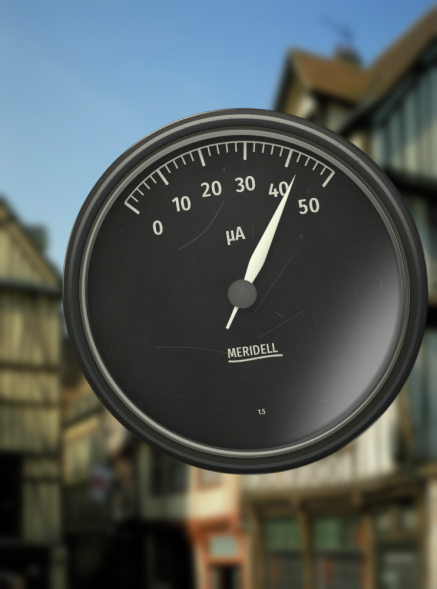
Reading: value=43 unit=µA
